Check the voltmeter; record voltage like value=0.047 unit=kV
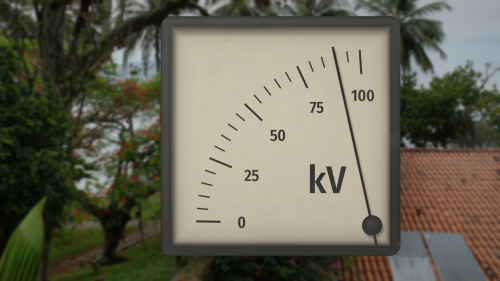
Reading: value=90 unit=kV
